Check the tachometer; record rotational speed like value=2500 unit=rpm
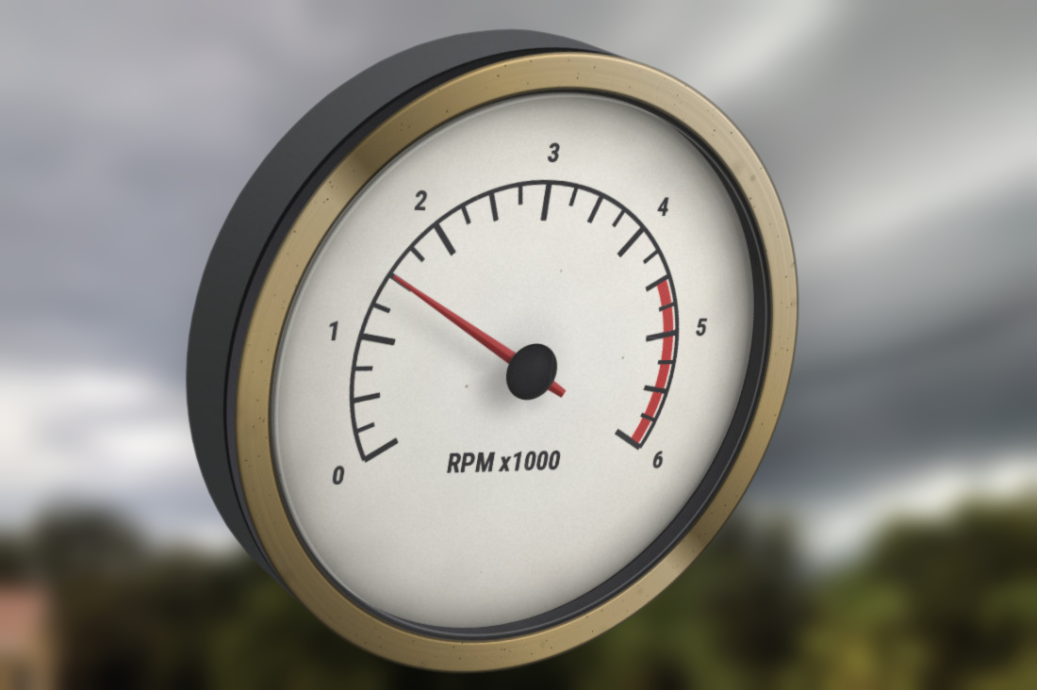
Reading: value=1500 unit=rpm
